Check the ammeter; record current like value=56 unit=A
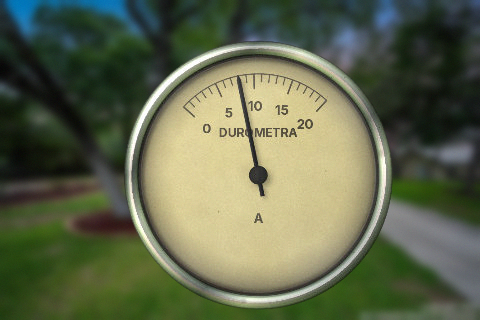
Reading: value=8 unit=A
